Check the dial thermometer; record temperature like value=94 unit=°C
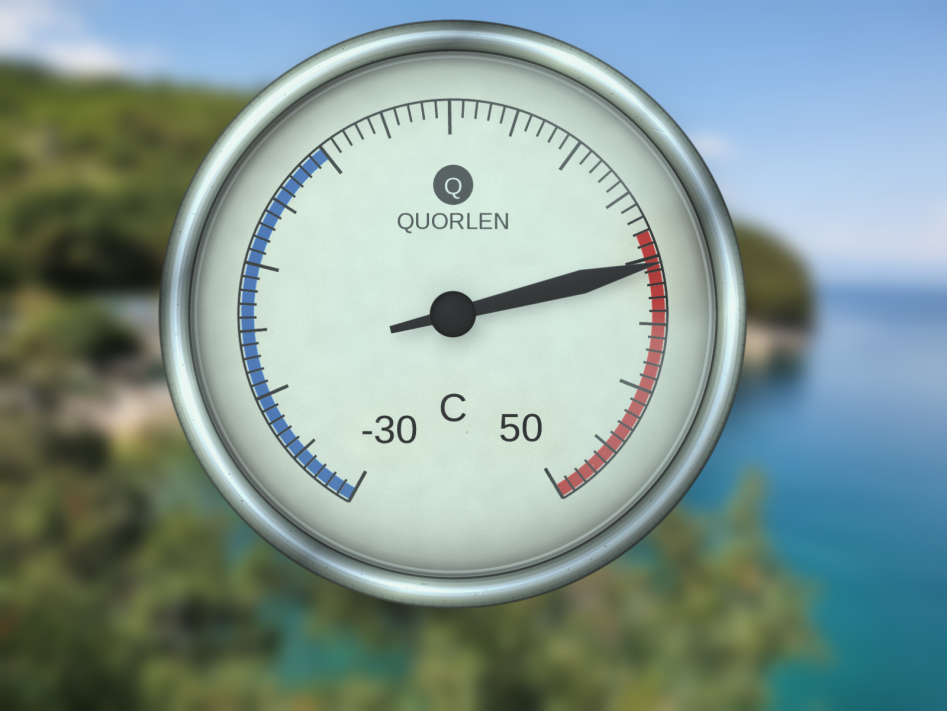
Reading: value=30.5 unit=°C
